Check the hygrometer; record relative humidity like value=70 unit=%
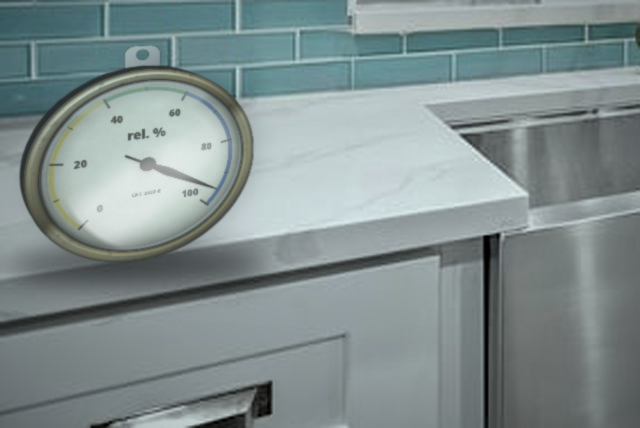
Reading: value=95 unit=%
